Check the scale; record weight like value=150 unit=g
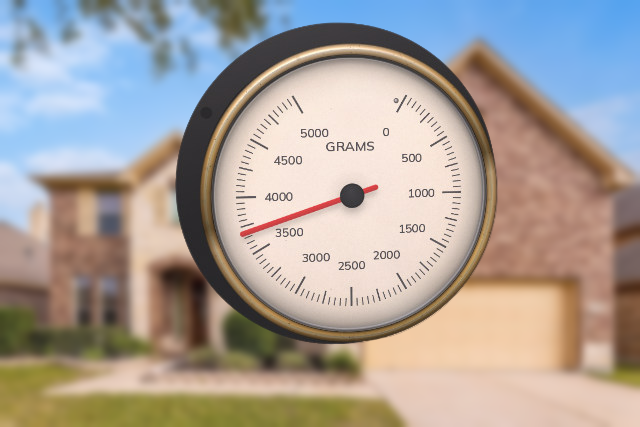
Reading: value=3700 unit=g
